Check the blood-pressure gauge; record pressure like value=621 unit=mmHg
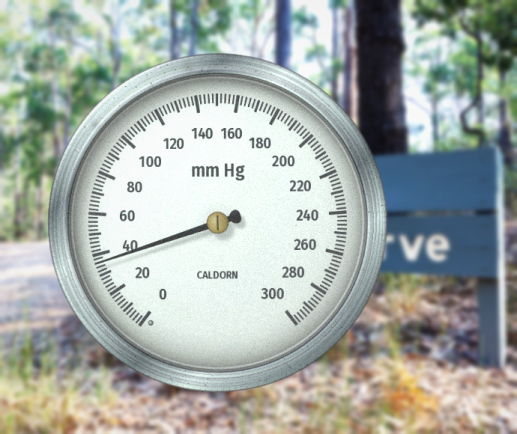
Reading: value=36 unit=mmHg
